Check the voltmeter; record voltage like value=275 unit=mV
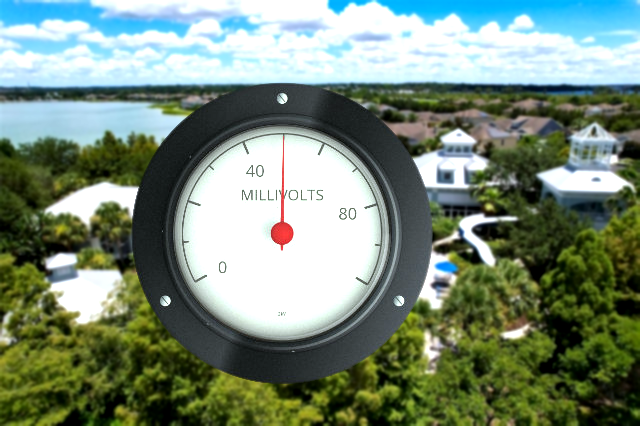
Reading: value=50 unit=mV
